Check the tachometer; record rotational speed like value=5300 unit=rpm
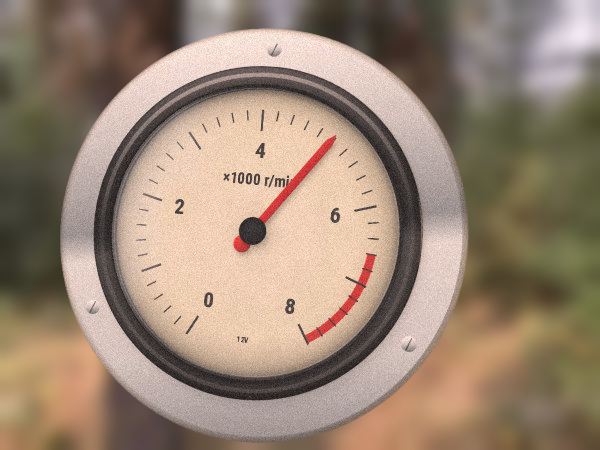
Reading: value=5000 unit=rpm
